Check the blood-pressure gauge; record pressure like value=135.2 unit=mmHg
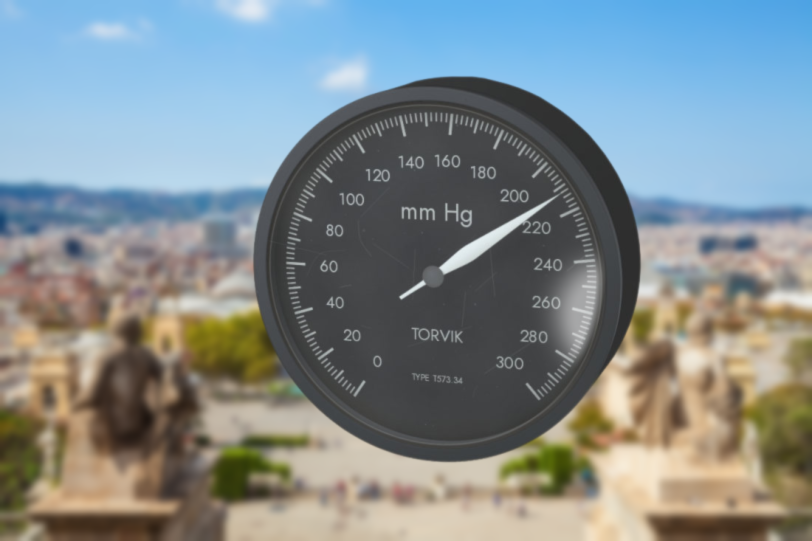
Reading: value=212 unit=mmHg
